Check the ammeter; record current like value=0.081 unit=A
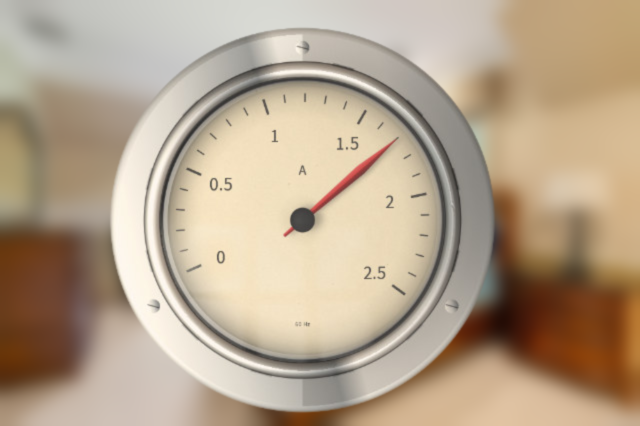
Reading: value=1.7 unit=A
